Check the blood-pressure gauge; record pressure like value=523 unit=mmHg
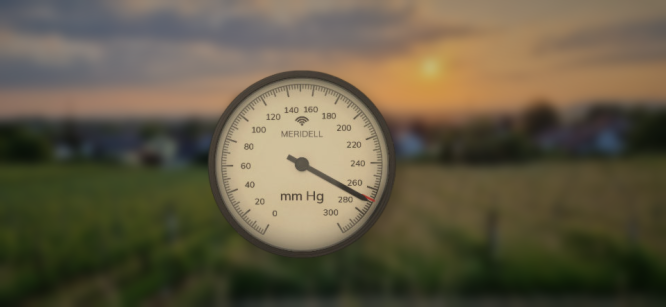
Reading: value=270 unit=mmHg
